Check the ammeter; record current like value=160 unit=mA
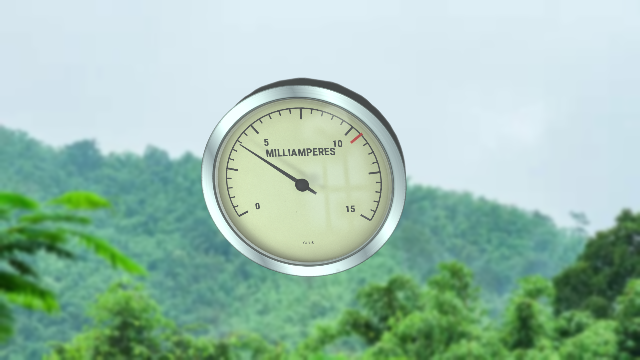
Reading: value=4 unit=mA
